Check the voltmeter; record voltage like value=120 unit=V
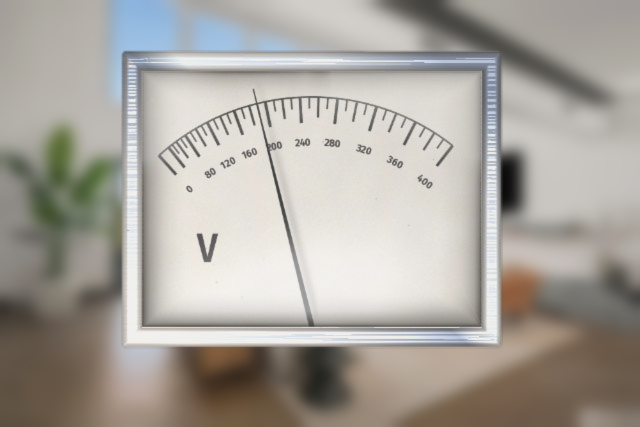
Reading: value=190 unit=V
